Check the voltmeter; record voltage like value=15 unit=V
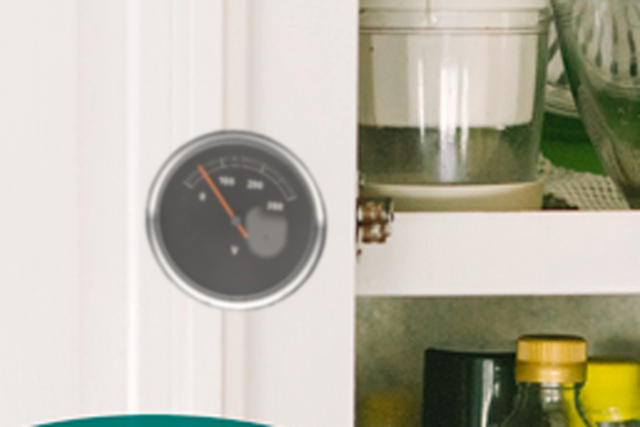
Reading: value=50 unit=V
